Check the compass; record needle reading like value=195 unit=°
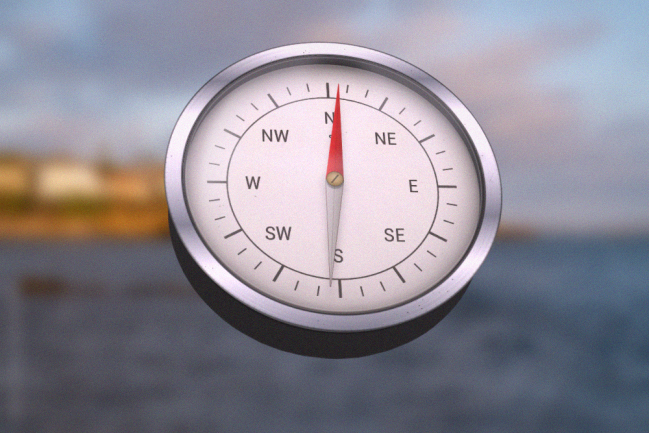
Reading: value=5 unit=°
